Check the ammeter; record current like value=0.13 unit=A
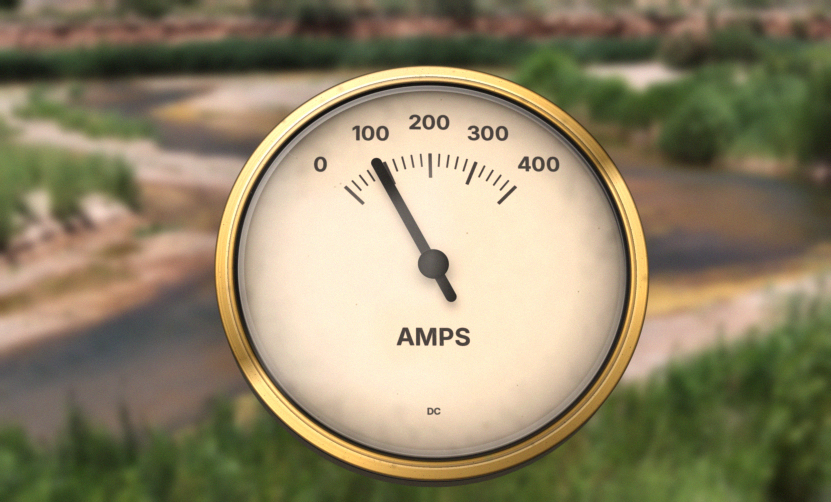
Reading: value=80 unit=A
